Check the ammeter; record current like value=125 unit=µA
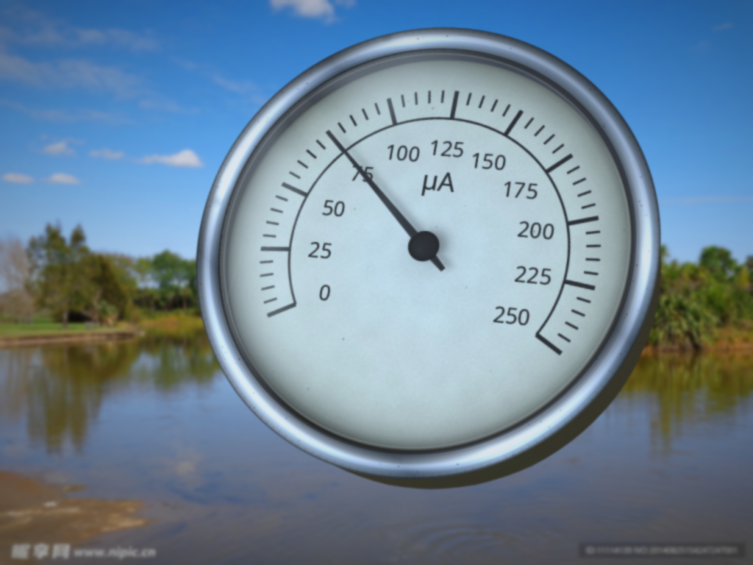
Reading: value=75 unit=µA
